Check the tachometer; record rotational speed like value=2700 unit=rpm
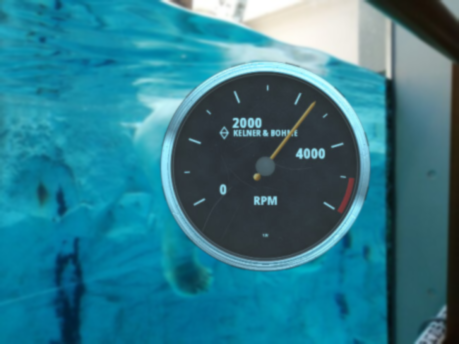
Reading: value=3250 unit=rpm
